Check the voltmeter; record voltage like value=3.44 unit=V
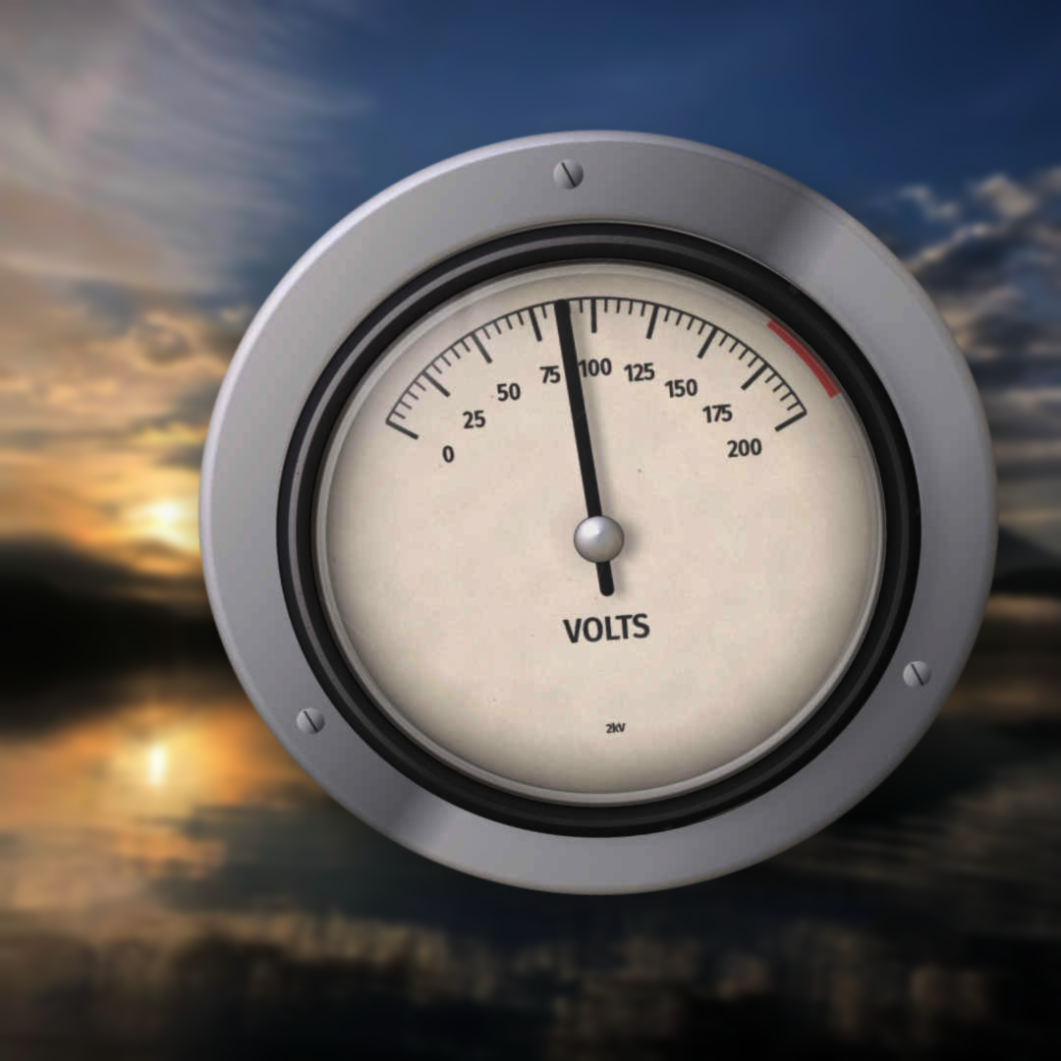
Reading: value=87.5 unit=V
